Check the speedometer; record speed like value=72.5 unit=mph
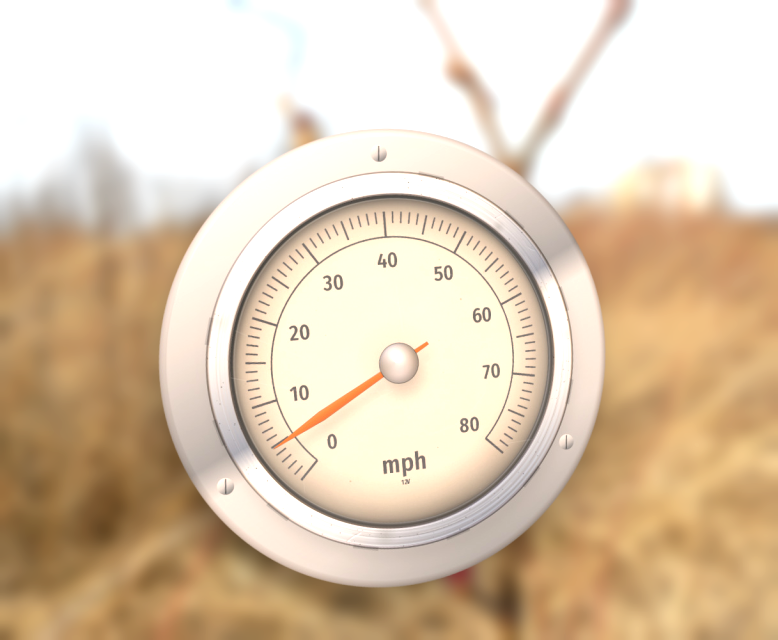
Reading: value=5 unit=mph
